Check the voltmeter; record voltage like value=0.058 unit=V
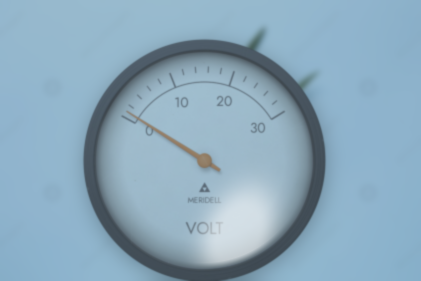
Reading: value=1 unit=V
